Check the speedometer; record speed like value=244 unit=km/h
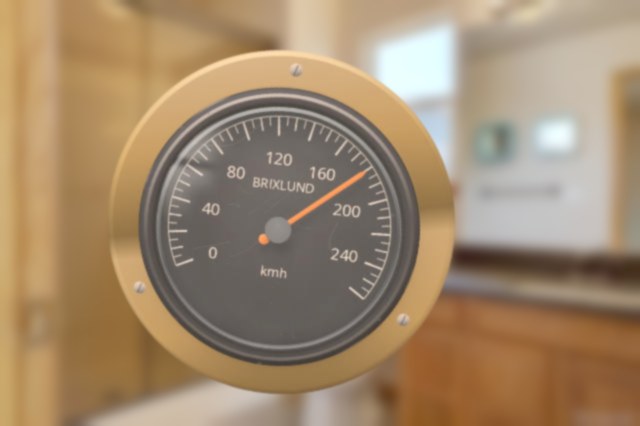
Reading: value=180 unit=km/h
